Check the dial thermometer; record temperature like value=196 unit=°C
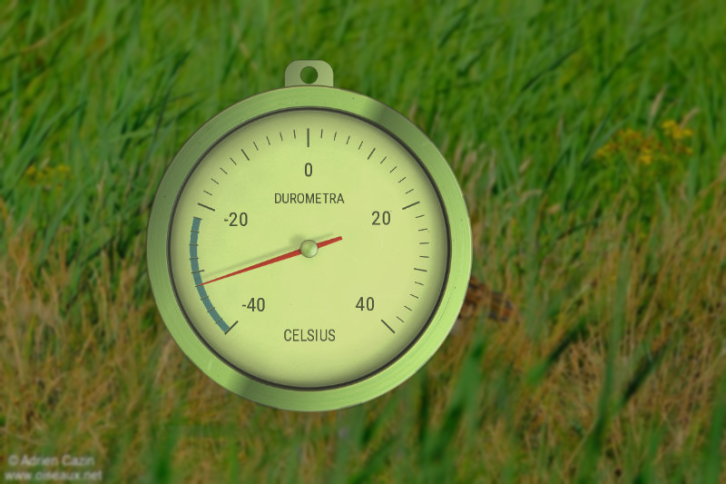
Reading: value=-32 unit=°C
